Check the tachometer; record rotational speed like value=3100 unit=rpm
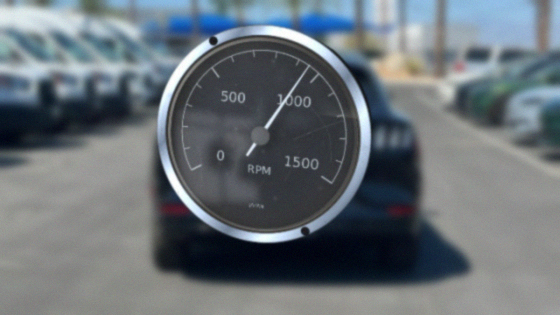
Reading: value=950 unit=rpm
